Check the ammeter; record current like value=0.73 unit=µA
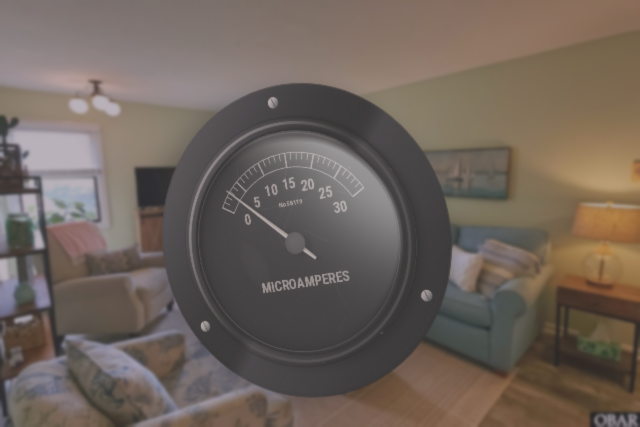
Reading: value=3 unit=µA
